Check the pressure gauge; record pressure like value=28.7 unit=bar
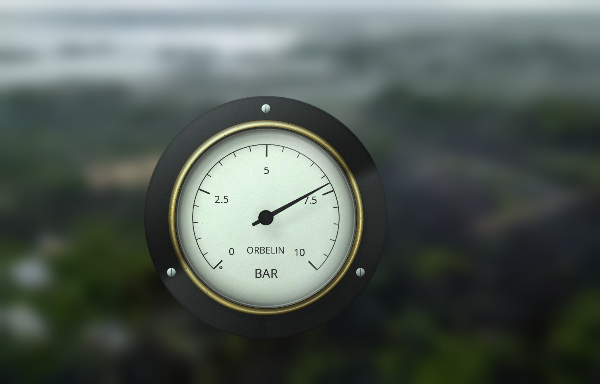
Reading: value=7.25 unit=bar
